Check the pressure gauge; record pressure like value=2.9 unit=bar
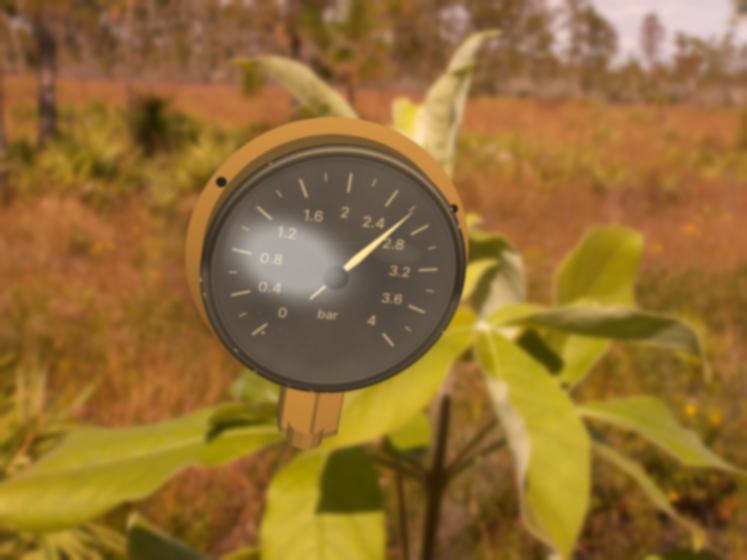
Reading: value=2.6 unit=bar
